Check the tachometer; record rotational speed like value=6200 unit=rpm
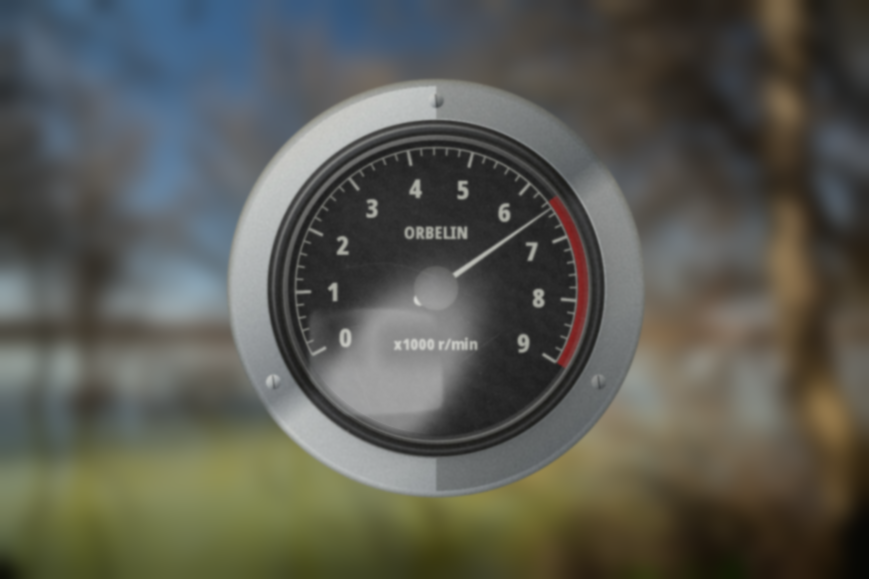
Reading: value=6500 unit=rpm
